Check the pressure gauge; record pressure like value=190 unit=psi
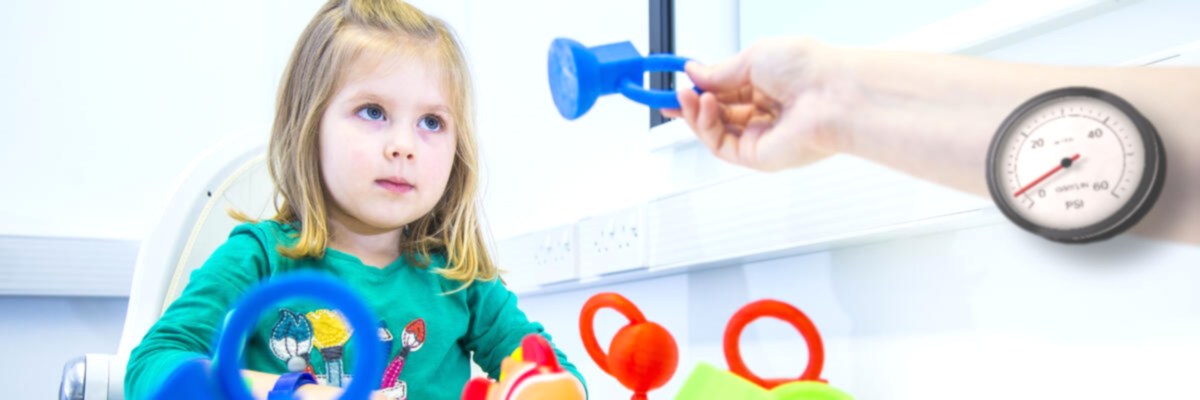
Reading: value=4 unit=psi
